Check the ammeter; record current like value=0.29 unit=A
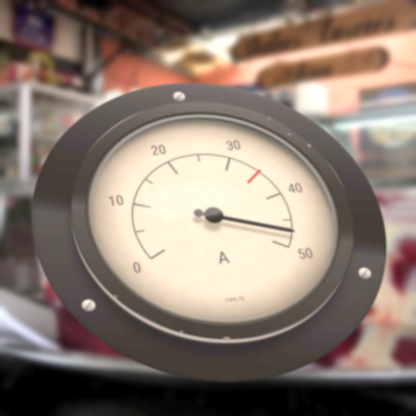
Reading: value=47.5 unit=A
